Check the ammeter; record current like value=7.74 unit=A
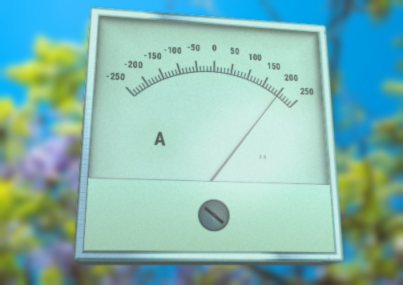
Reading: value=200 unit=A
